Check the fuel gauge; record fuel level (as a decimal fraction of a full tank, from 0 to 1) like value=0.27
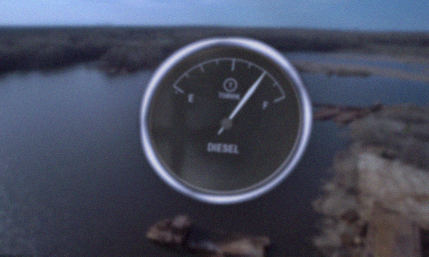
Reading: value=0.75
